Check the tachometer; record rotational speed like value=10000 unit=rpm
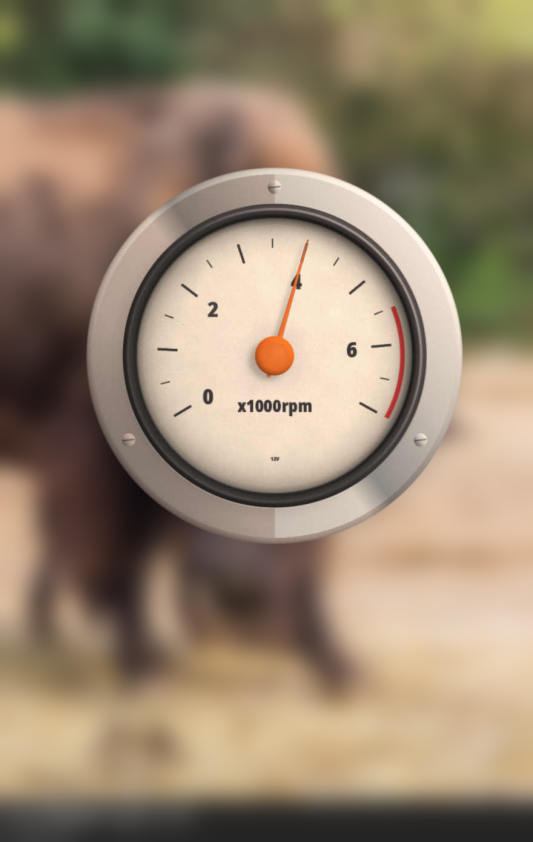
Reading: value=4000 unit=rpm
